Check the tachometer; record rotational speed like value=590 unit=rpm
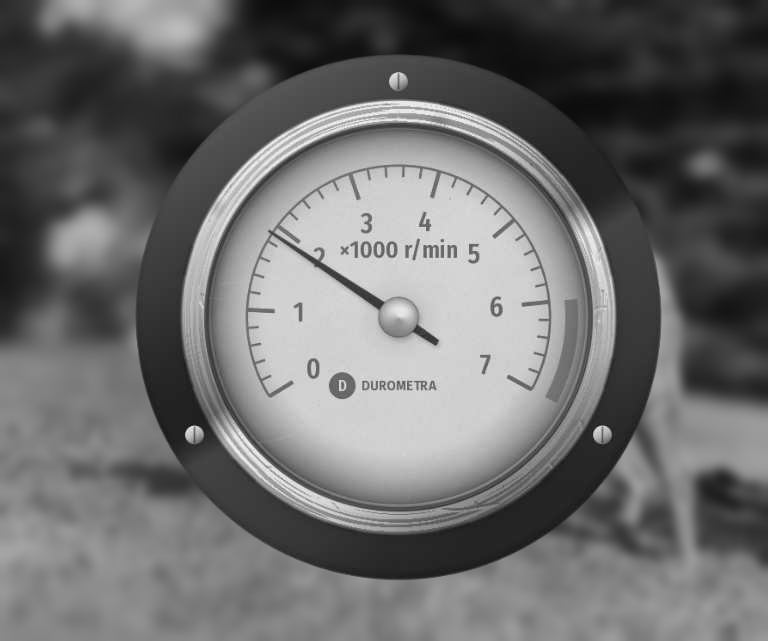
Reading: value=1900 unit=rpm
